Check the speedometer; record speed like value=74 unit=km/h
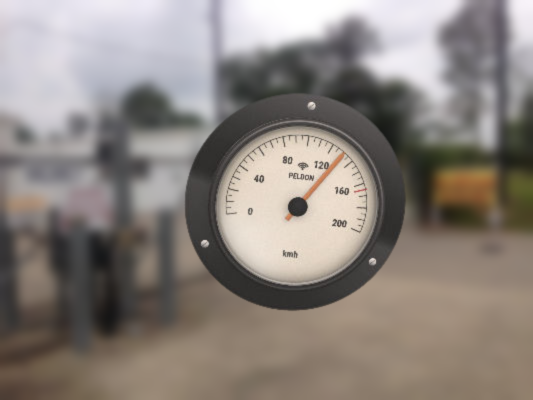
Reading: value=130 unit=km/h
